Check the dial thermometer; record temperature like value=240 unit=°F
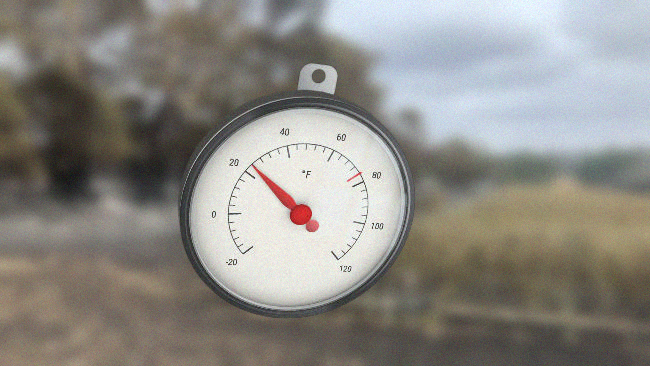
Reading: value=24 unit=°F
